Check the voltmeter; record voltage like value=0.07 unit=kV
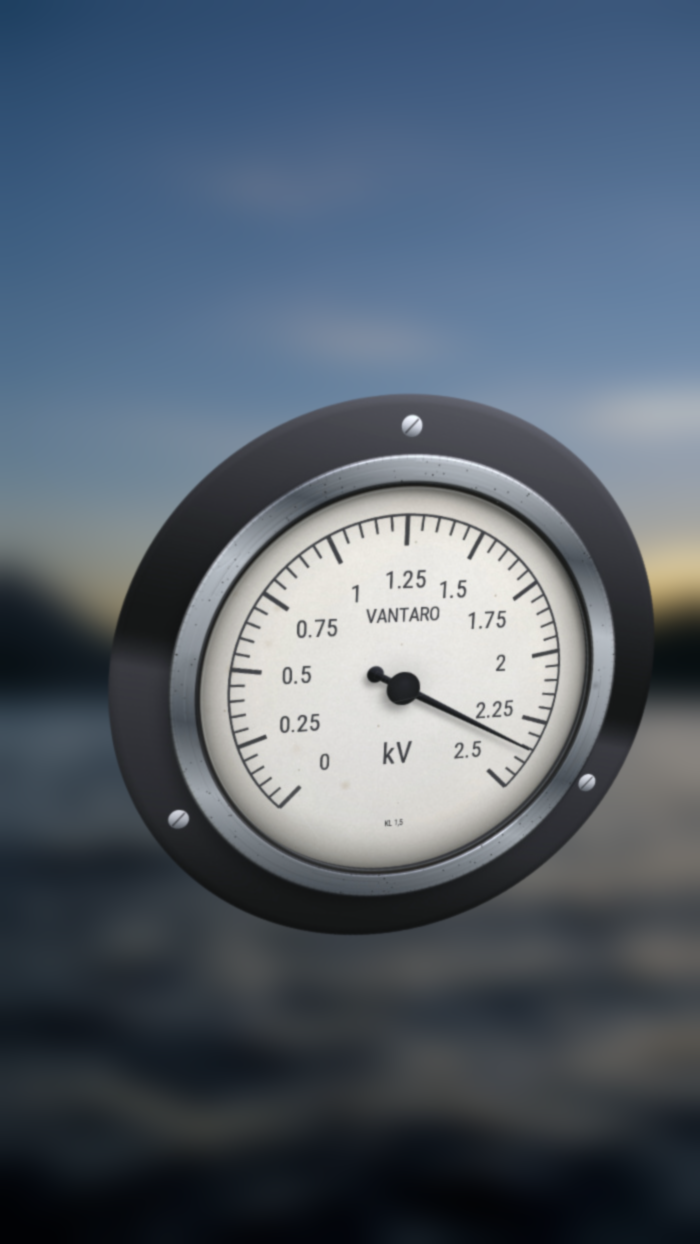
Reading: value=2.35 unit=kV
